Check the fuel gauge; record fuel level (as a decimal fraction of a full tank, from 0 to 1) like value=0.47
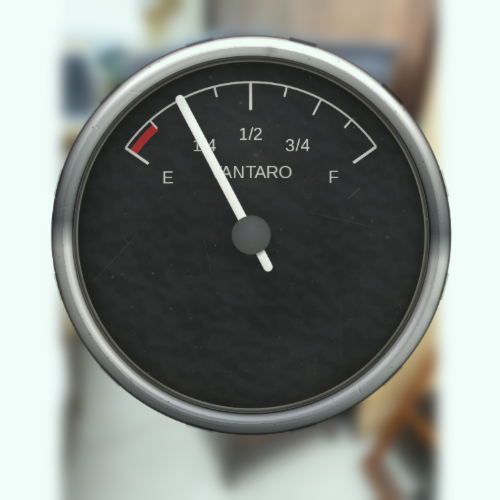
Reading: value=0.25
